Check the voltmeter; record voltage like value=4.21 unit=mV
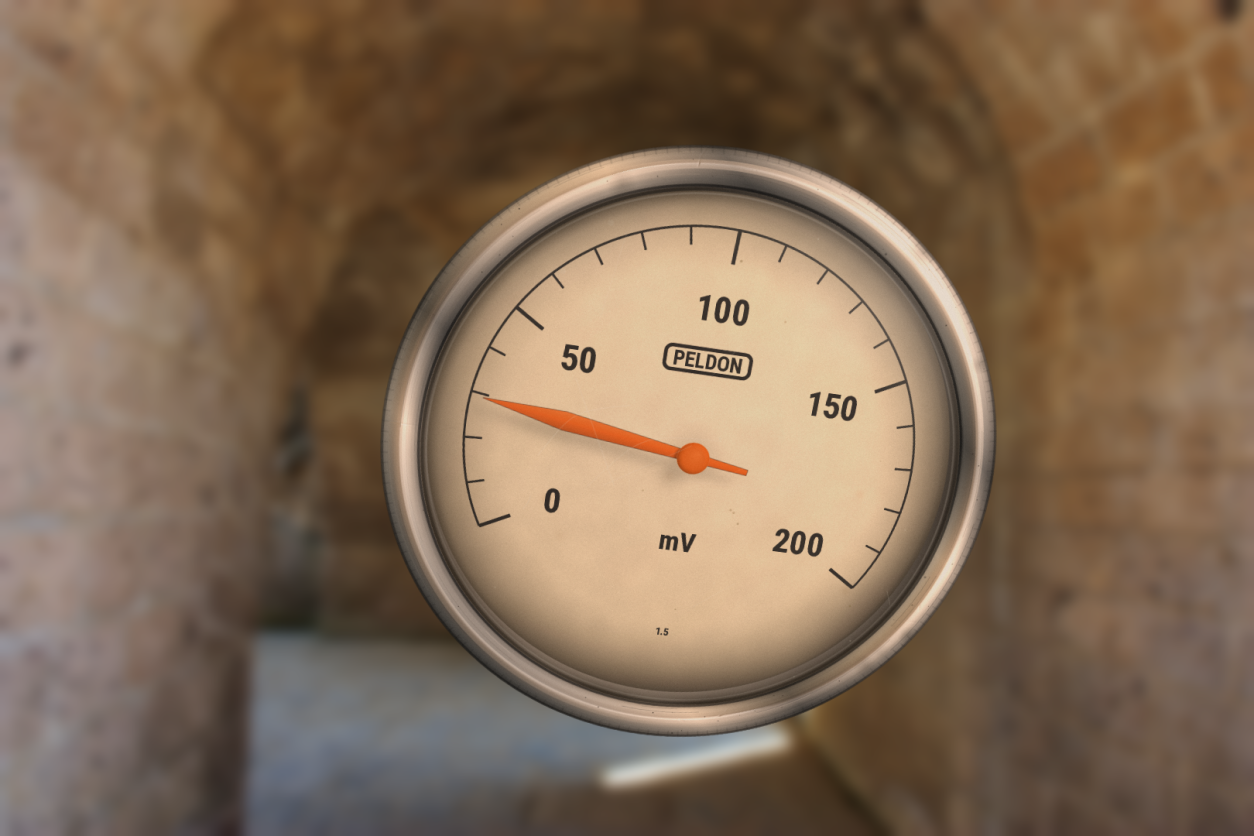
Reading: value=30 unit=mV
